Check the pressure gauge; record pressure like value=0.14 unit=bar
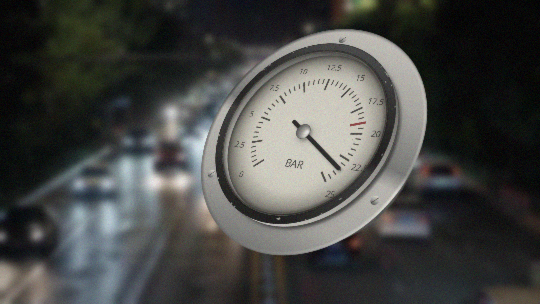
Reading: value=23.5 unit=bar
